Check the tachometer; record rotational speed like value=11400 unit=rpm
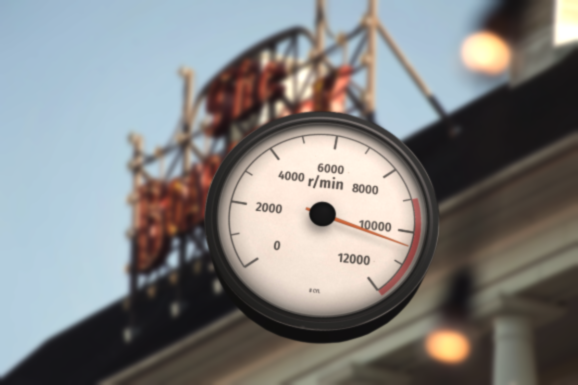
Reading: value=10500 unit=rpm
